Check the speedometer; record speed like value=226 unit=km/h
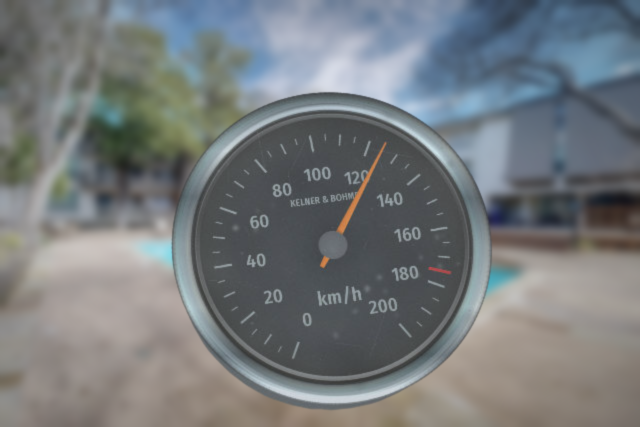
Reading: value=125 unit=km/h
